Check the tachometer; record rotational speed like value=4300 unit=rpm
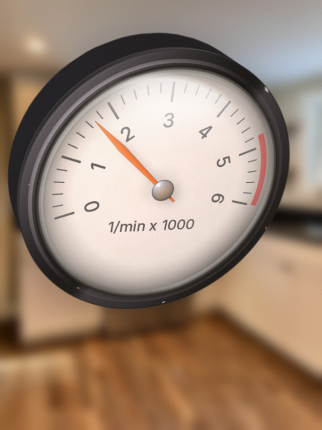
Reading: value=1700 unit=rpm
